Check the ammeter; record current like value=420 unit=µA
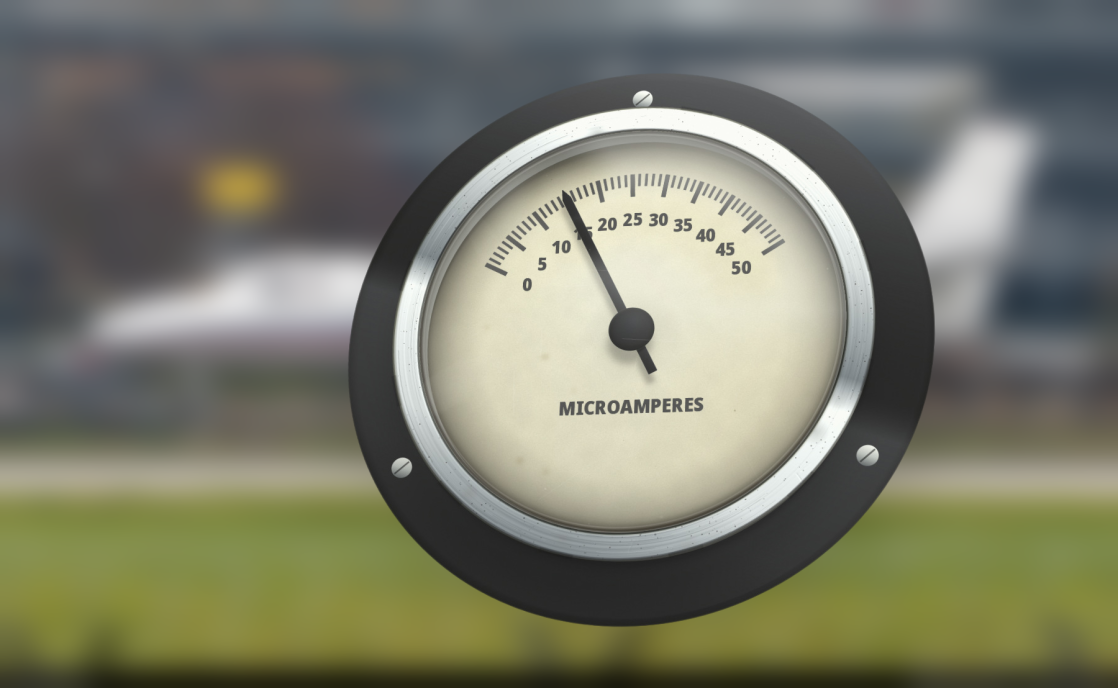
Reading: value=15 unit=µA
